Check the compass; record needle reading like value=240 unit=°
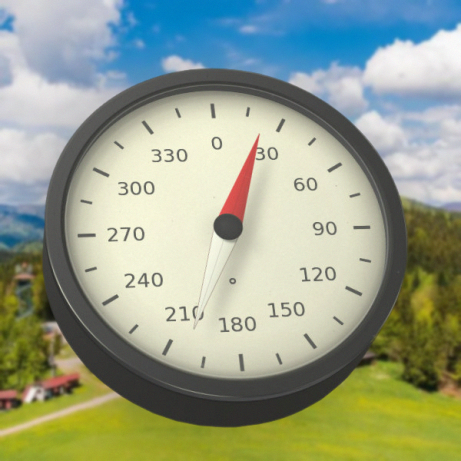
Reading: value=22.5 unit=°
